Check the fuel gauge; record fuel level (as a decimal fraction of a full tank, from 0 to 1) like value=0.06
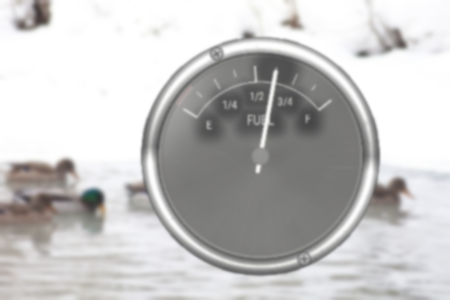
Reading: value=0.625
